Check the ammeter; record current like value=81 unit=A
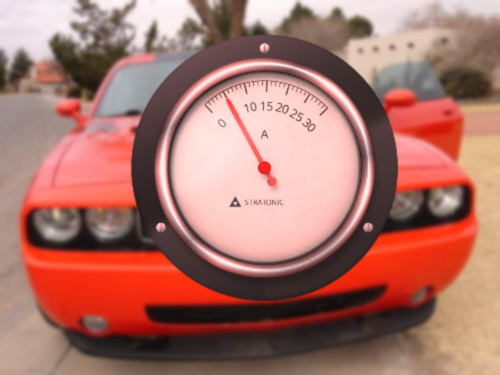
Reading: value=5 unit=A
